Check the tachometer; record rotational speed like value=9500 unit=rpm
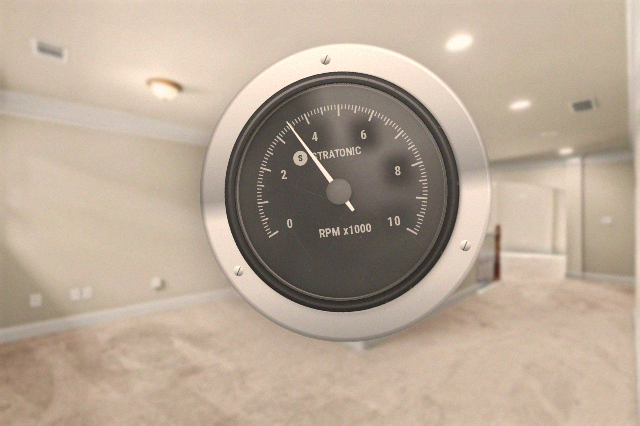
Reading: value=3500 unit=rpm
